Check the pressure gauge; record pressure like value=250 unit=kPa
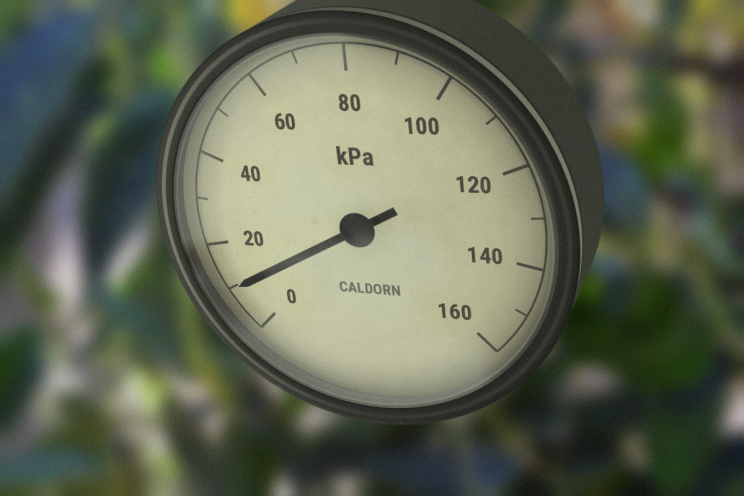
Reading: value=10 unit=kPa
